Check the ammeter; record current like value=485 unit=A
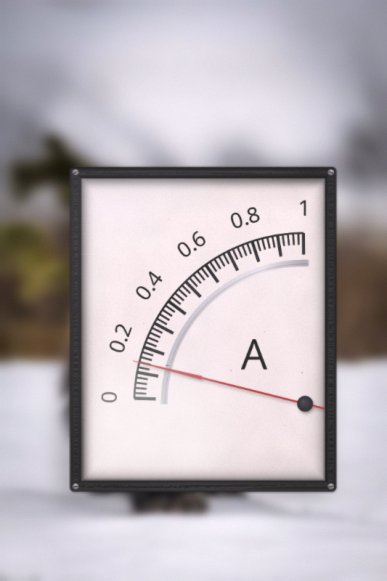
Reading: value=0.14 unit=A
